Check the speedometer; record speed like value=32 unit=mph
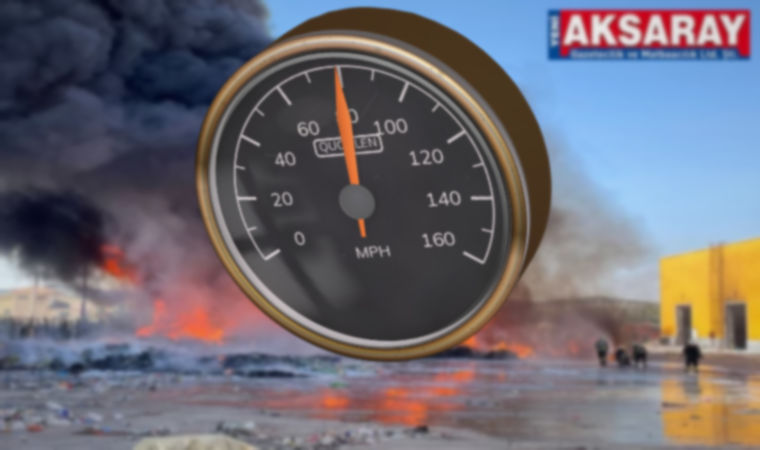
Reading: value=80 unit=mph
